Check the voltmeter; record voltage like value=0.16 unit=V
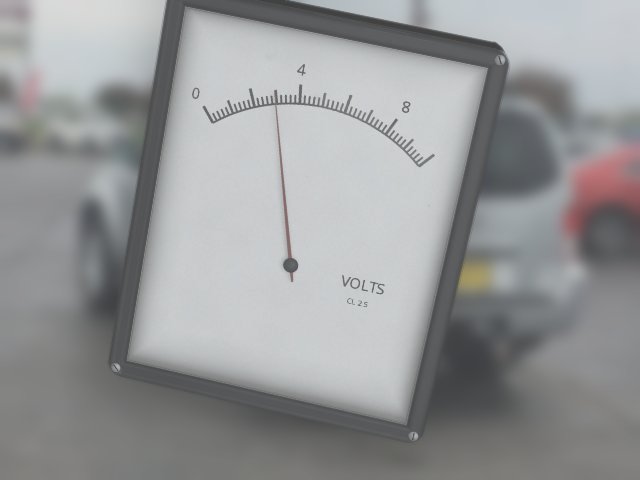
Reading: value=3 unit=V
